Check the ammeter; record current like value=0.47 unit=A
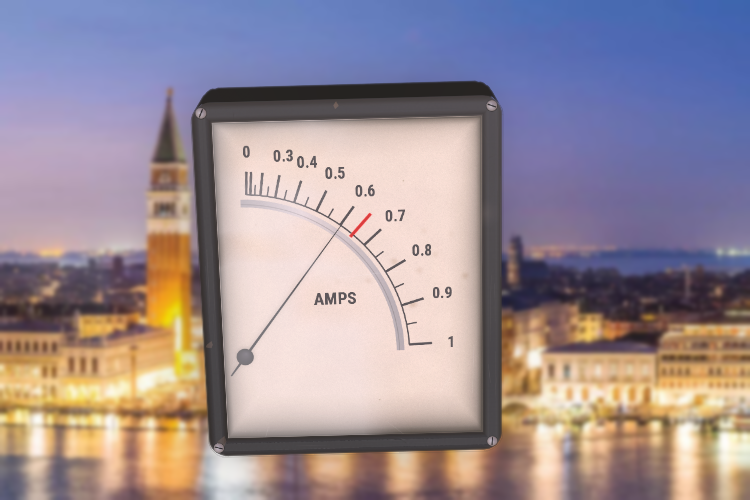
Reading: value=0.6 unit=A
